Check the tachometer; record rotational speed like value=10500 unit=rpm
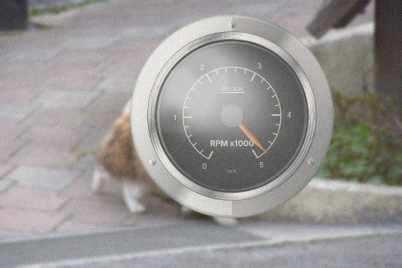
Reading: value=4800 unit=rpm
